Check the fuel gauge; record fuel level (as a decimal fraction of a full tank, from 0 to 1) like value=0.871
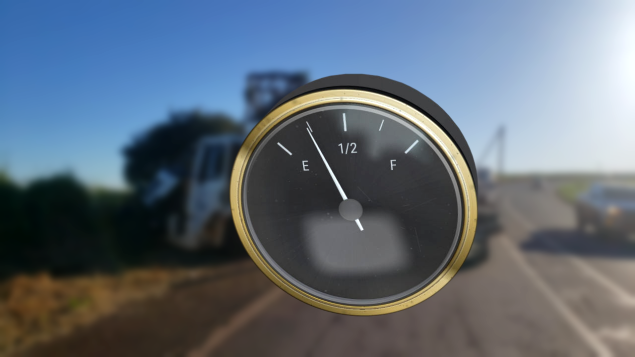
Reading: value=0.25
